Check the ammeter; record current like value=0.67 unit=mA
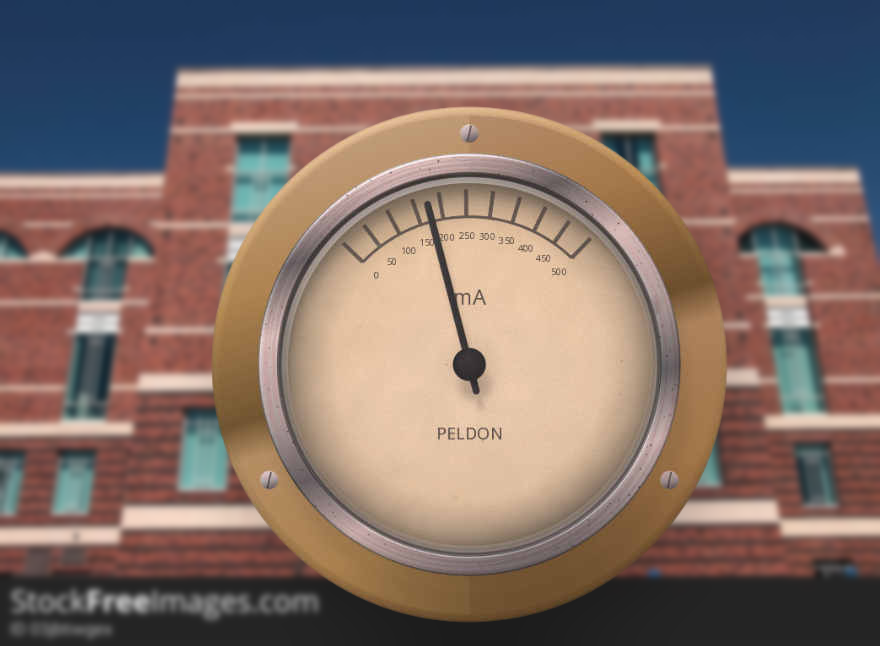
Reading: value=175 unit=mA
